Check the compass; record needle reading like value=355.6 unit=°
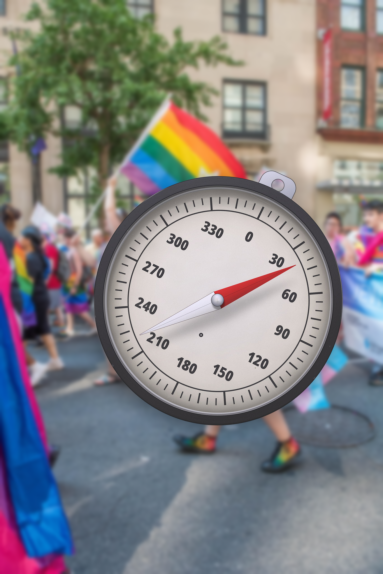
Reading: value=40 unit=°
